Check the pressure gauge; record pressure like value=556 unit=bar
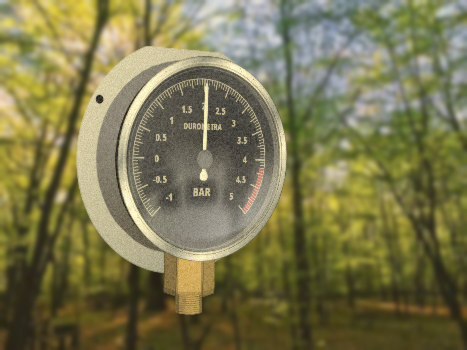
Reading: value=2 unit=bar
